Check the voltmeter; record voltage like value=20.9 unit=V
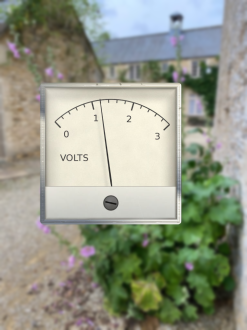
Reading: value=1.2 unit=V
